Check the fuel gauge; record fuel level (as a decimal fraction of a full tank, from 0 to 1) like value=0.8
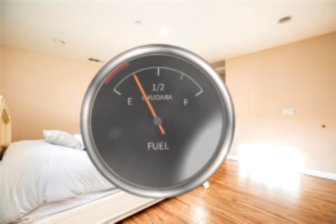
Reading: value=0.25
